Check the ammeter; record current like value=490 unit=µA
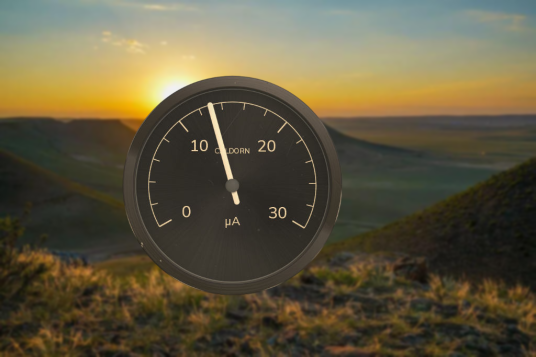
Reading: value=13 unit=µA
